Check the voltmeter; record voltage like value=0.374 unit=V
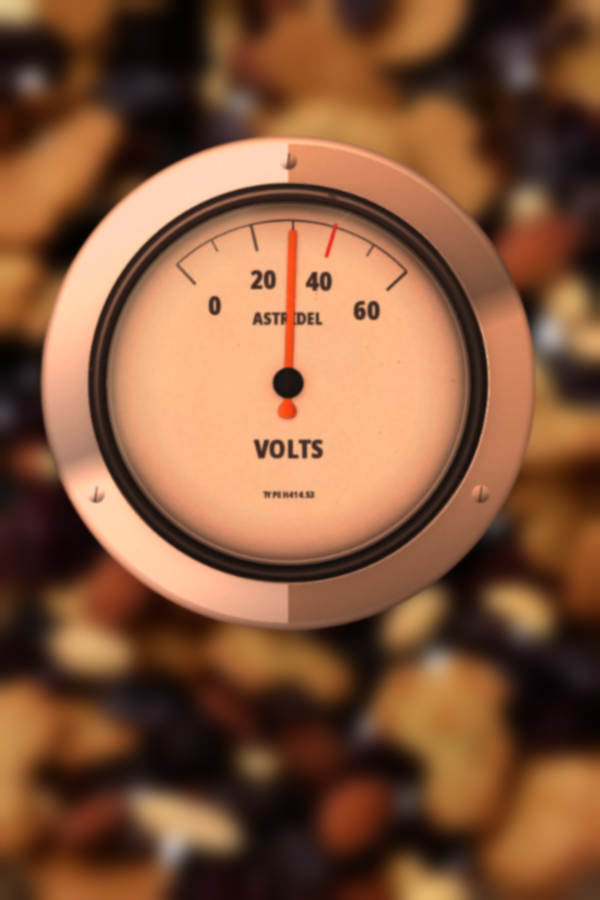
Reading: value=30 unit=V
